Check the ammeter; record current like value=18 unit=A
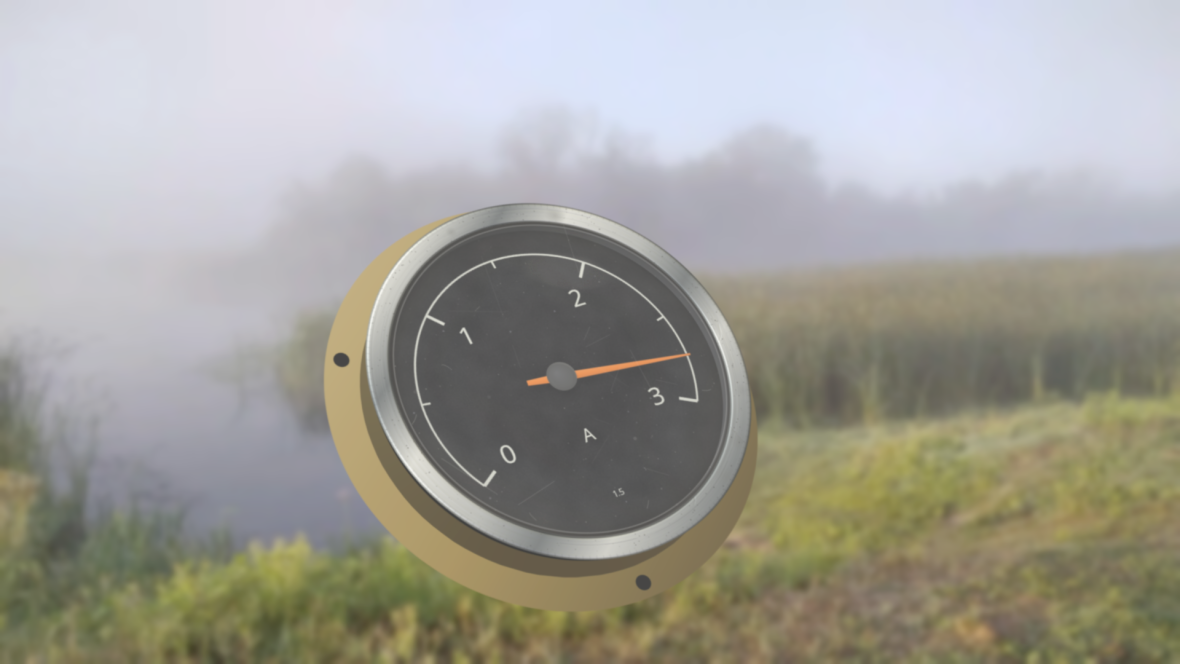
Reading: value=2.75 unit=A
